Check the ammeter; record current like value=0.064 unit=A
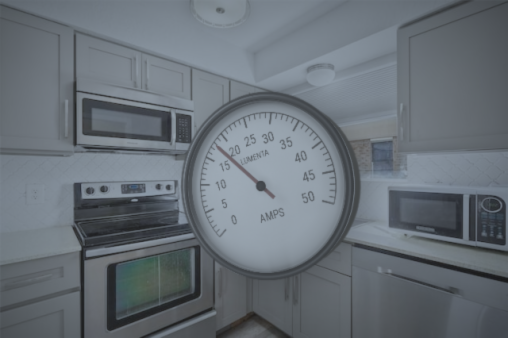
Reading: value=18 unit=A
